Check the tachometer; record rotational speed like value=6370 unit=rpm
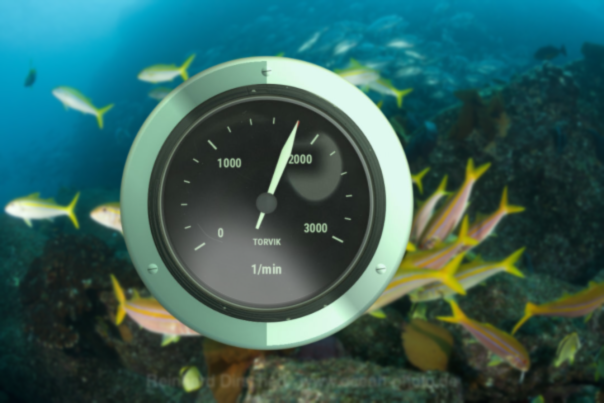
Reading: value=1800 unit=rpm
